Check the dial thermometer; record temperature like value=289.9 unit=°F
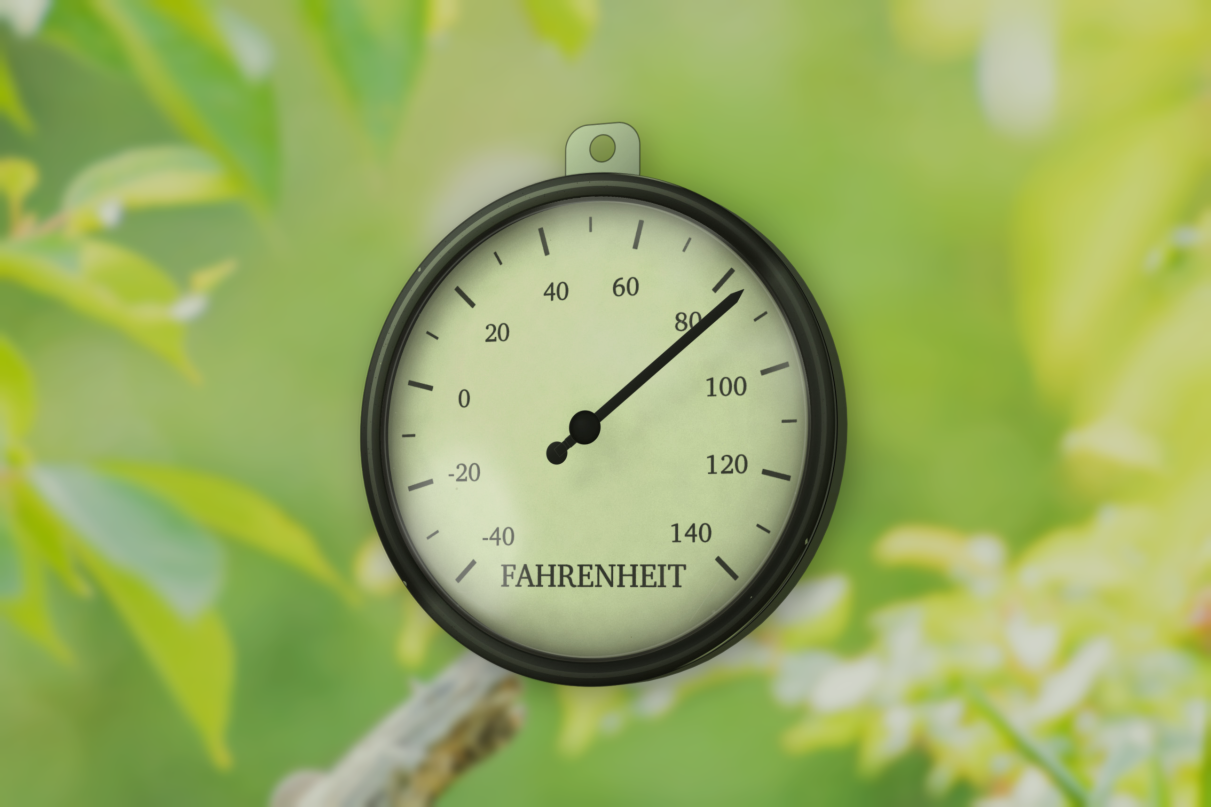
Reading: value=85 unit=°F
